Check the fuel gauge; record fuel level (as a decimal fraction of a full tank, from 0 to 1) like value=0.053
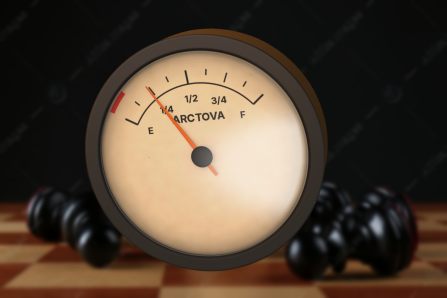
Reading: value=0.25
